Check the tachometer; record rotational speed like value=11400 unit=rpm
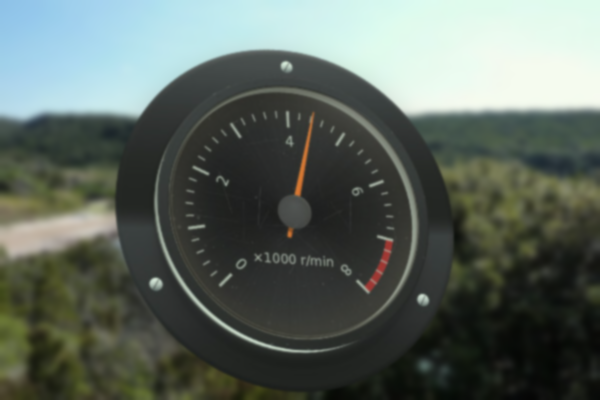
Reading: value=4400 unit=rpm
